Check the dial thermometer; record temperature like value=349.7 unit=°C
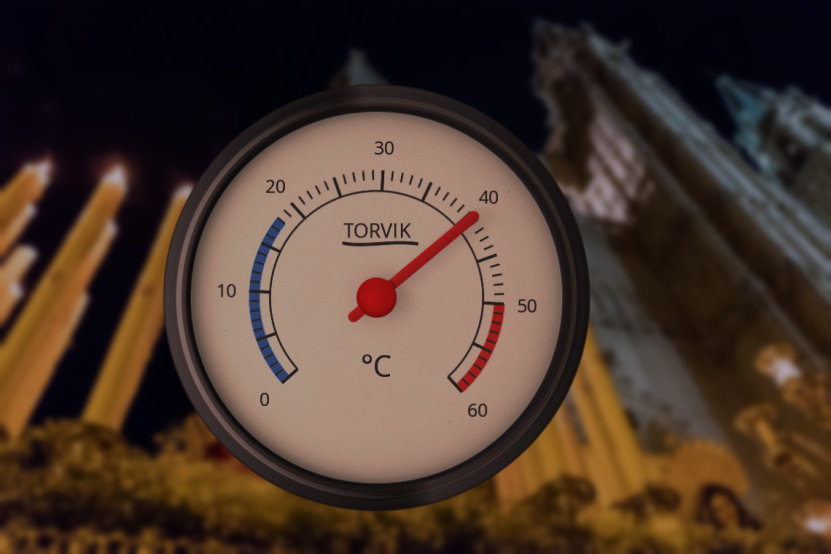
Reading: value=40.5 unit=°C
